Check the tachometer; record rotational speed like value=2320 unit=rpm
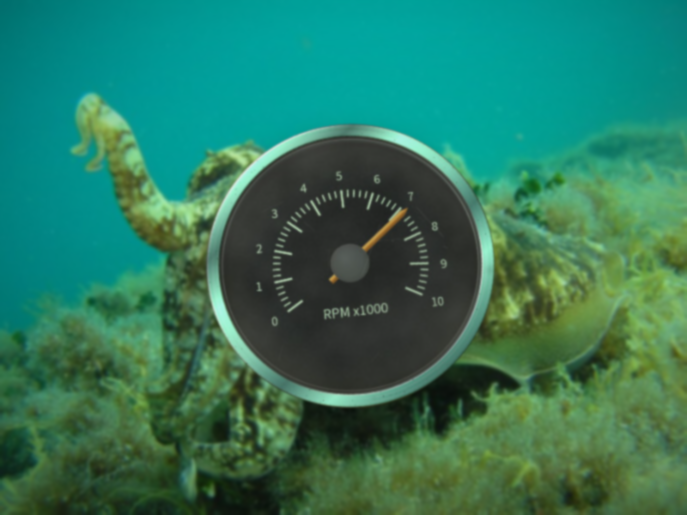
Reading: value=7200 unit=rpm
